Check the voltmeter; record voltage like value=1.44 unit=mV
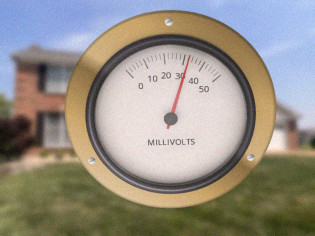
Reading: value=32 unit=mV
